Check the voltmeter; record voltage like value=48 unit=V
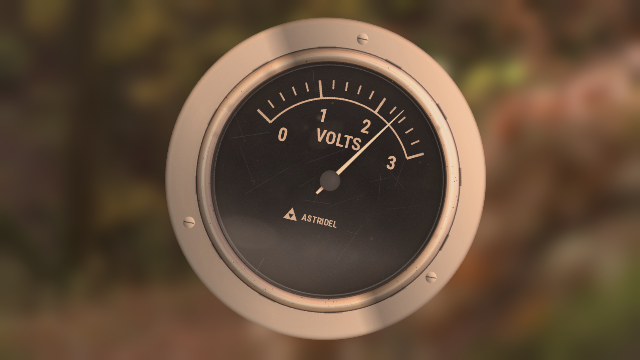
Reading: value=2.3 unit=V
